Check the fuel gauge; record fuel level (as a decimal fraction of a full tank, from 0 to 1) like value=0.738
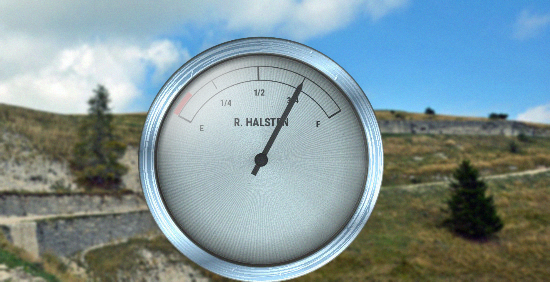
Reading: value=0.75
